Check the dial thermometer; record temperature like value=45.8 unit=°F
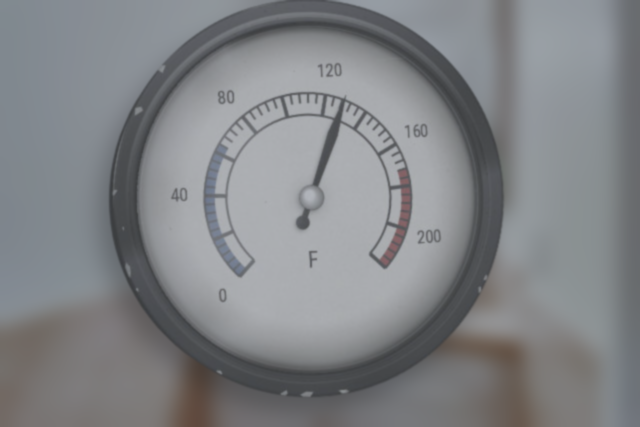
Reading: value=128 unit=°F
